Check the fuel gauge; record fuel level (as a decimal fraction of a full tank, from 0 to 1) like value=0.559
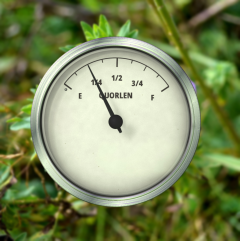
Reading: value=0.25
